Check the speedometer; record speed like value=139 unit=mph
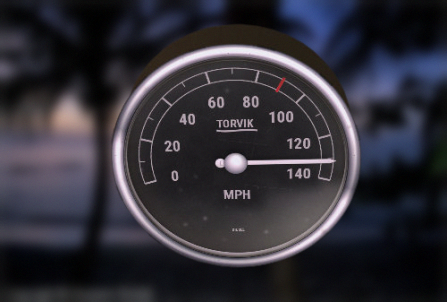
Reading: value=130 unit=mph
